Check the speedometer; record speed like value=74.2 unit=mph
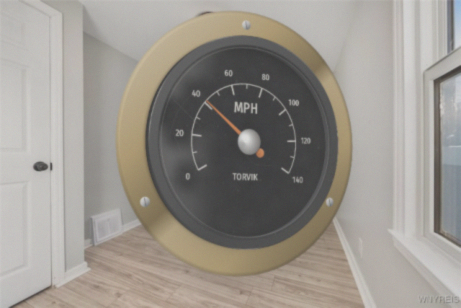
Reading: value=40 unit=mph
